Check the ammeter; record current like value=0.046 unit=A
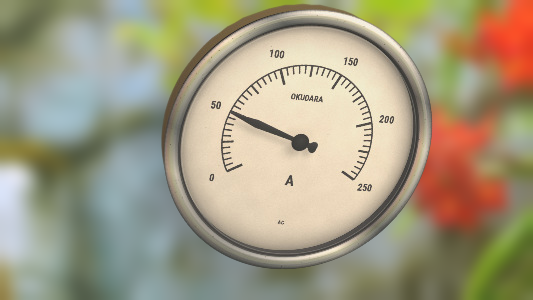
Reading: value=50 unit=A
